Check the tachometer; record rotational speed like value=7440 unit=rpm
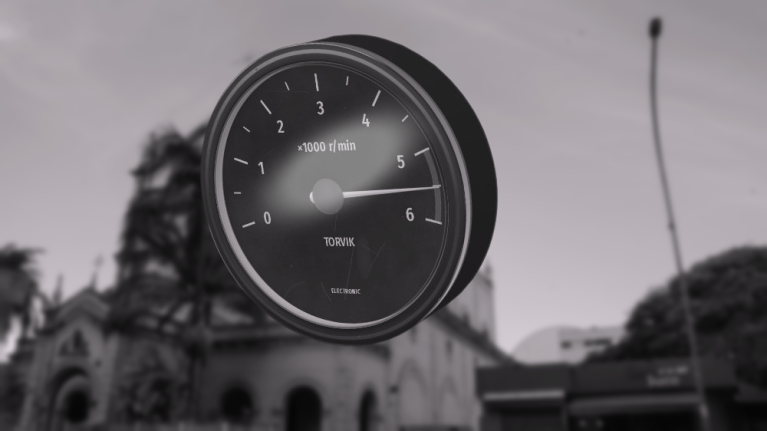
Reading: value=5500 unit=rpm
